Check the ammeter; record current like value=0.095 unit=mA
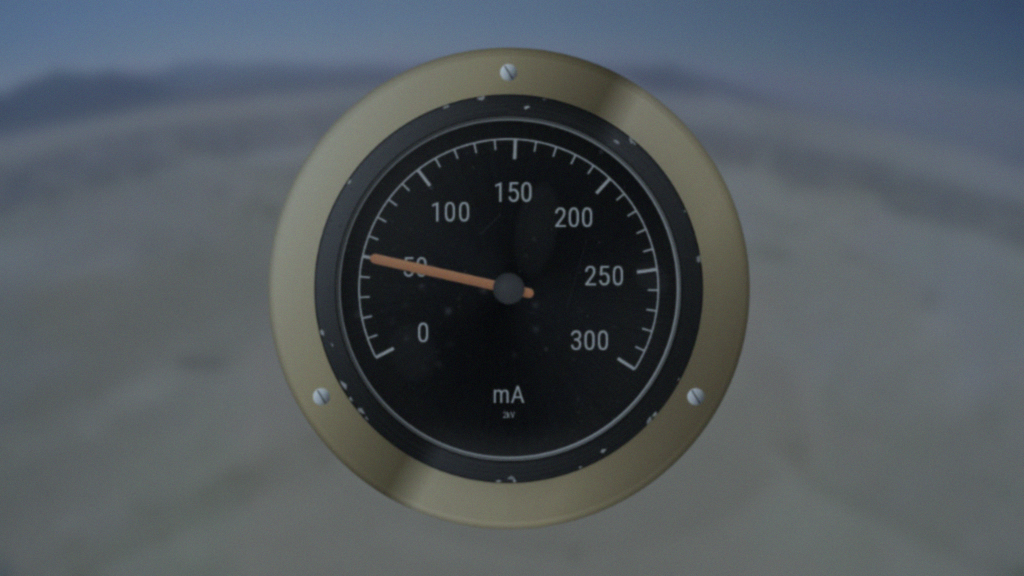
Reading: value=50 unit=mA
